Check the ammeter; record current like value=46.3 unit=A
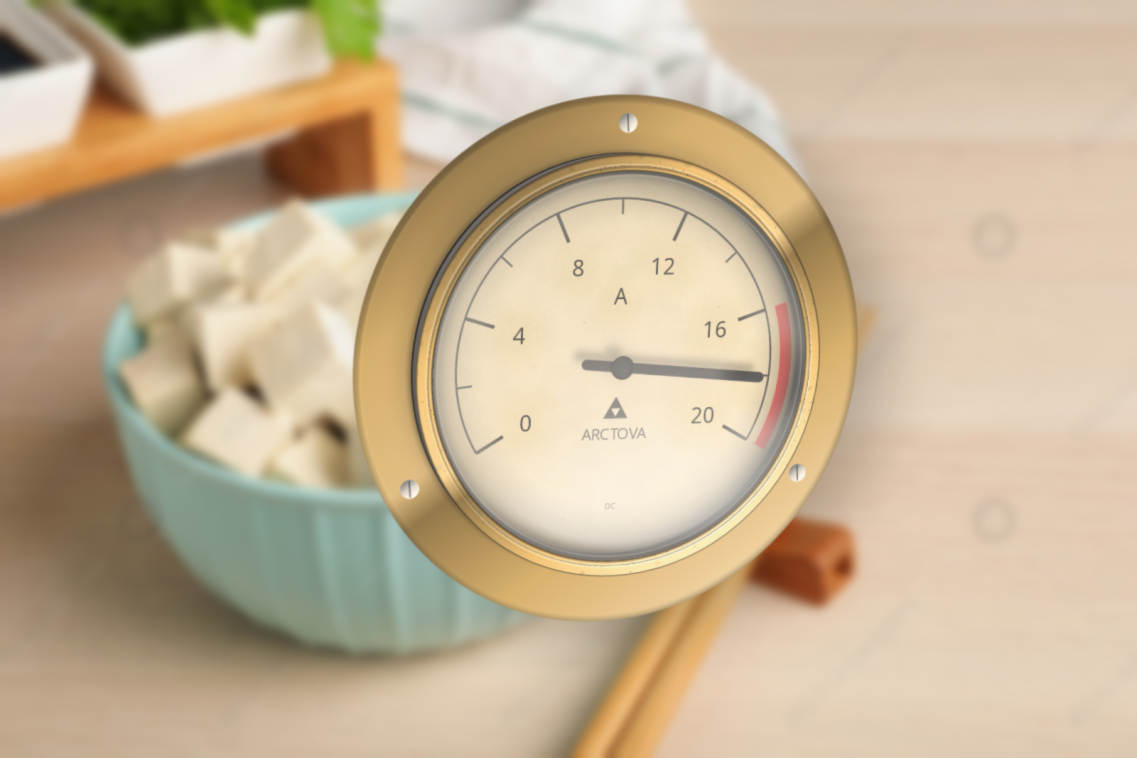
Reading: value=18 unit=A
